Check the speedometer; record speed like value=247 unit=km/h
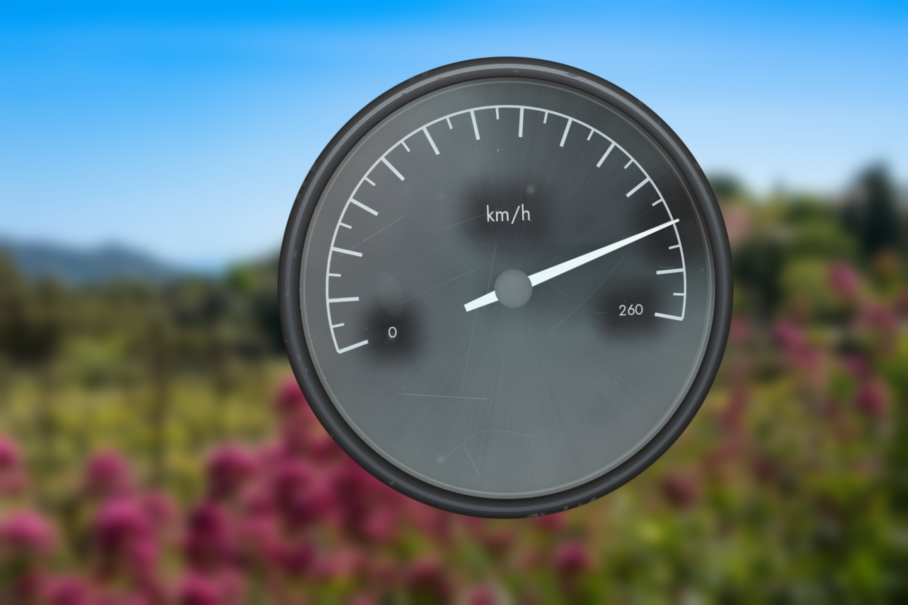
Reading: value=220 unit=km/h
